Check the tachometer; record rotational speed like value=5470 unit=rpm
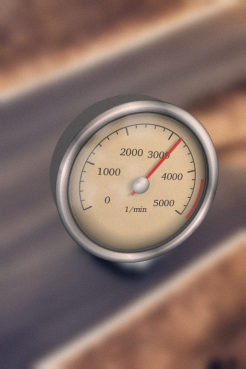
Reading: value=3200 unit=rpm
